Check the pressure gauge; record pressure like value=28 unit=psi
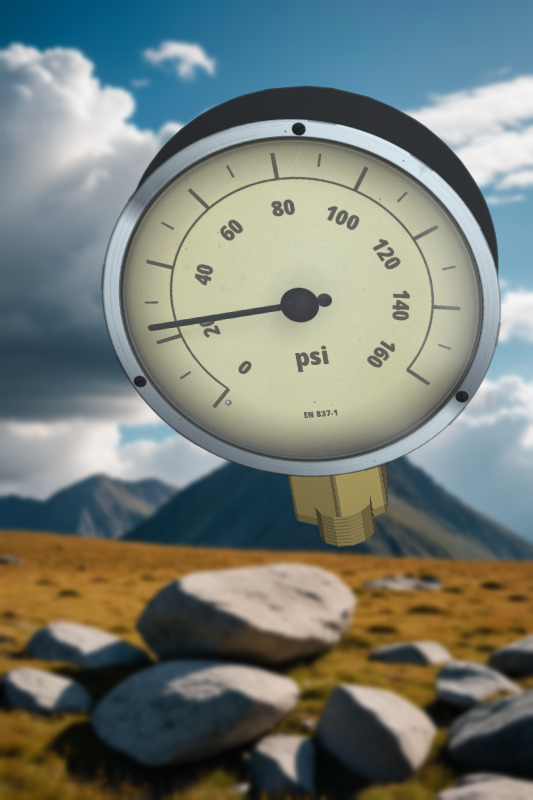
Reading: value=25 unit=psi
